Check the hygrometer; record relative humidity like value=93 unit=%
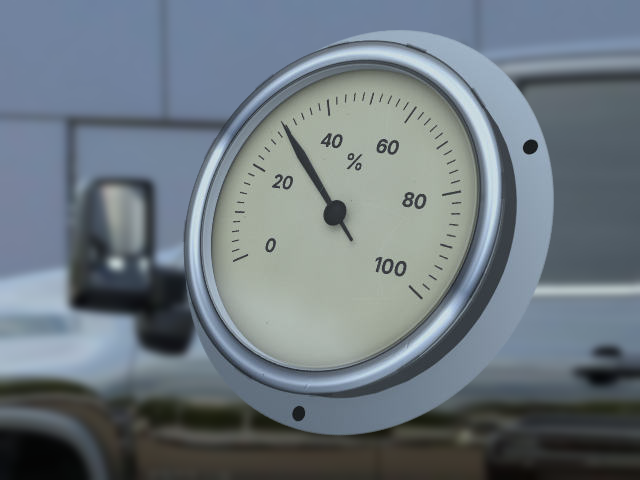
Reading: value=30 unit=%
